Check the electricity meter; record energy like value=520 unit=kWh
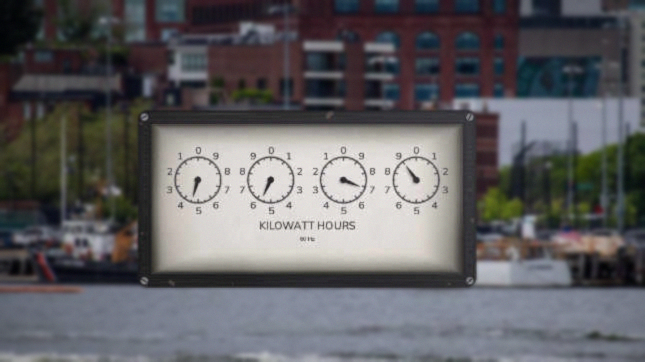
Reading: value=4569 unit=kWh
